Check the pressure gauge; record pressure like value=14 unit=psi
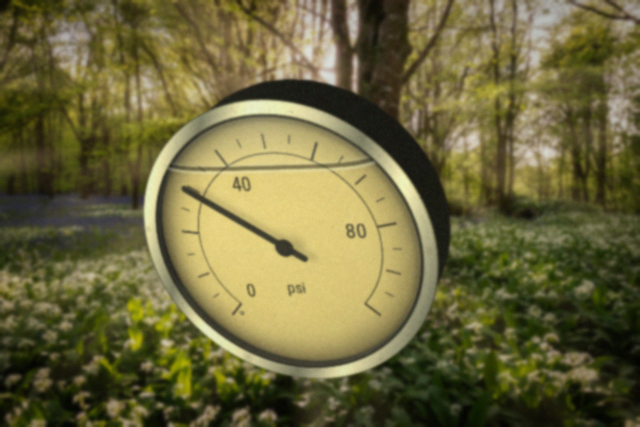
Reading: value=30 unit=psi
